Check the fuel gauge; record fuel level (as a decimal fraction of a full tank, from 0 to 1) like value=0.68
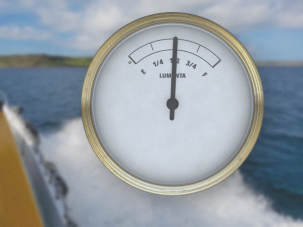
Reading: value=0.5
